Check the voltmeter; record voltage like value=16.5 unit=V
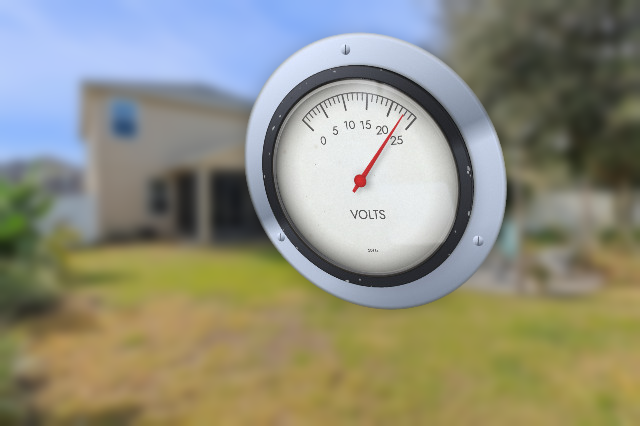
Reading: value=23 unit=V
